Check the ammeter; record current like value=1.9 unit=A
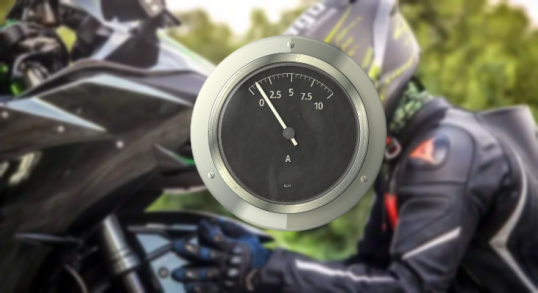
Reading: value=1 unit=A
